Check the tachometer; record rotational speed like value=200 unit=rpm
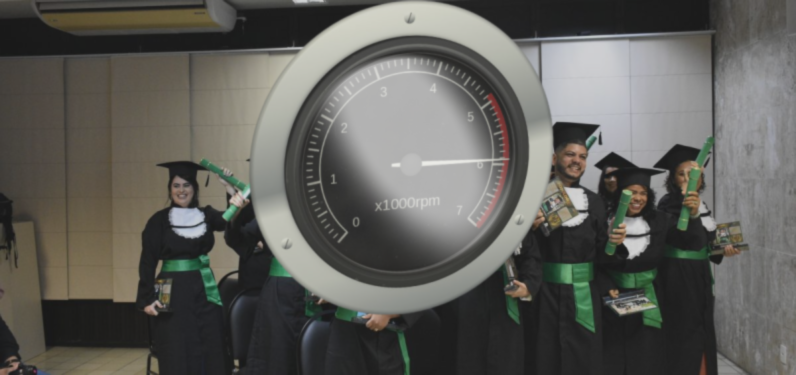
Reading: value=5900 unit=rpm
